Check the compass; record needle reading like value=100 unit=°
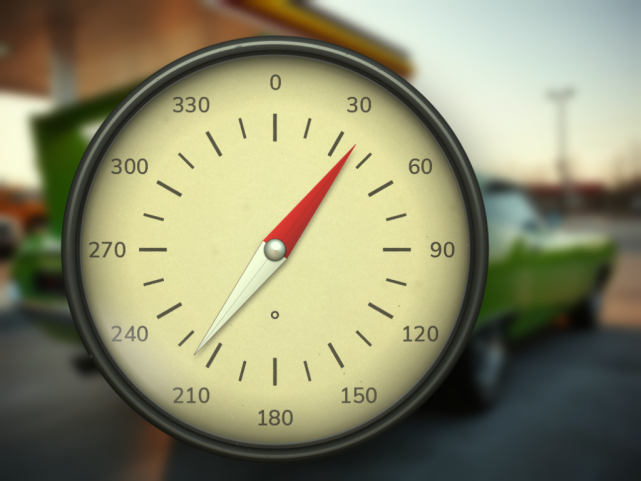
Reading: value=37.5 unit=°
